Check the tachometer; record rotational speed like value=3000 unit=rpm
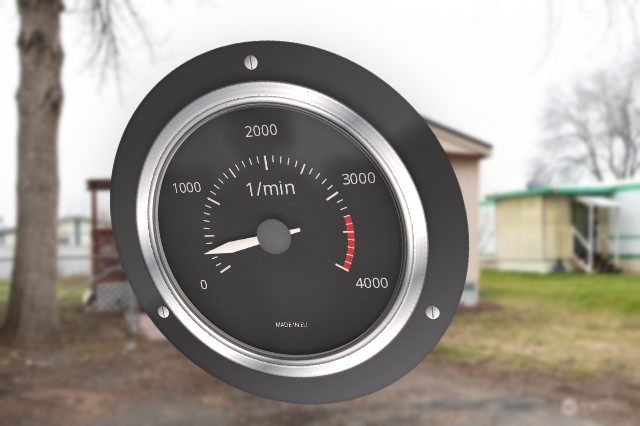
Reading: value=300 unit=rpm
